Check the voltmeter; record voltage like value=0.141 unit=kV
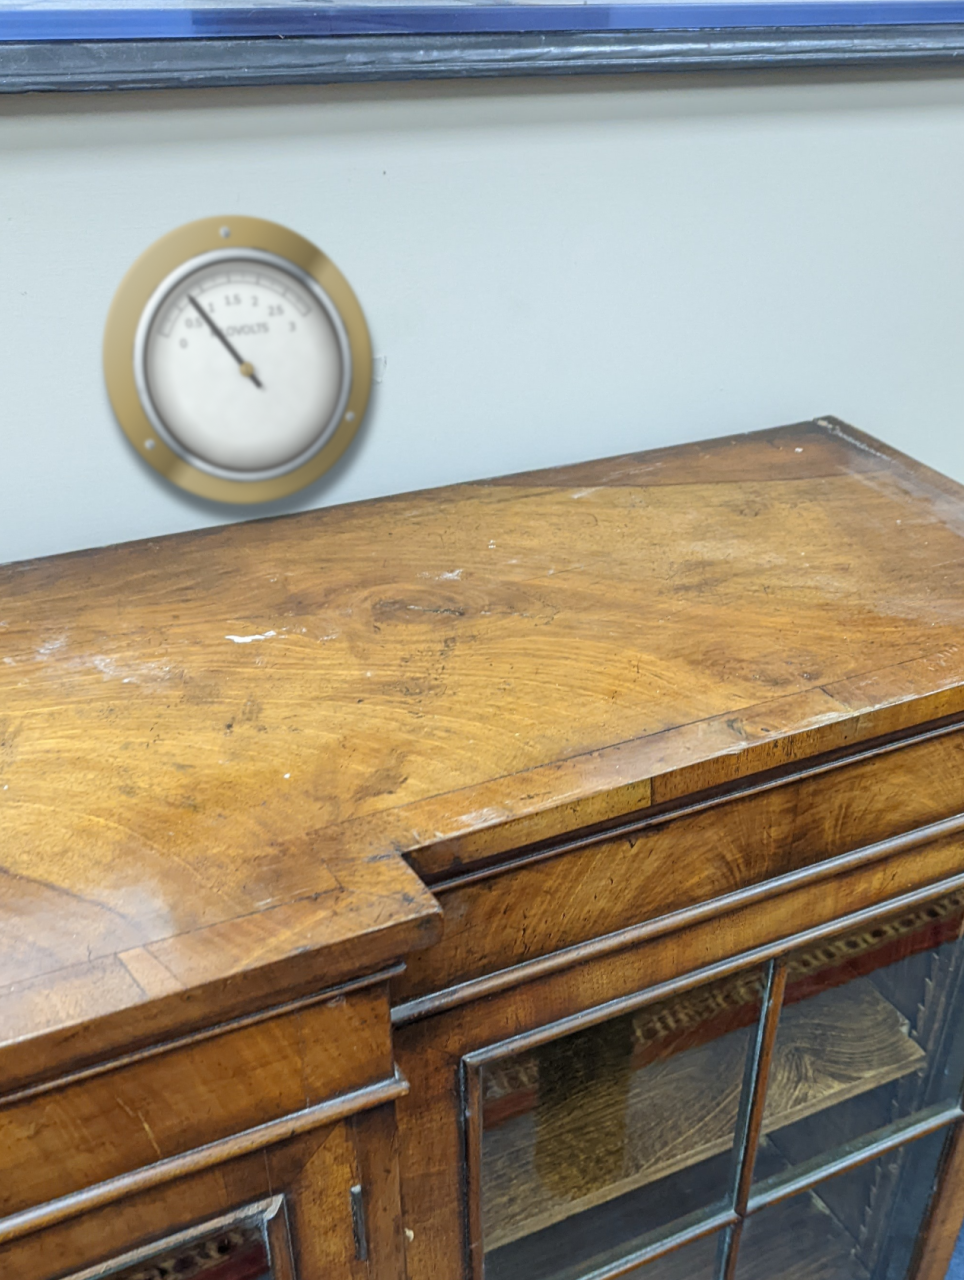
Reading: value=0.75 unit=kV
